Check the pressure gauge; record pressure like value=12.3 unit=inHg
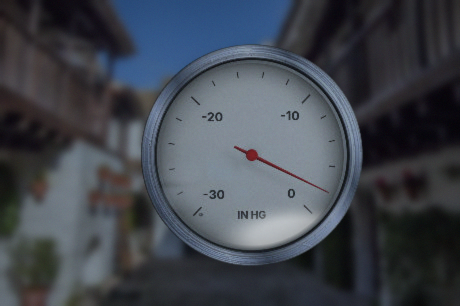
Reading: value=-2 unit=inHg
